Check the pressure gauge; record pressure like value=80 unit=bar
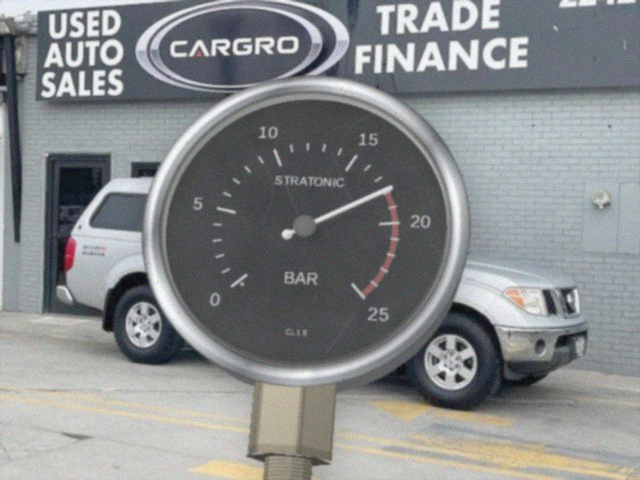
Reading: value=18 unit=bar
